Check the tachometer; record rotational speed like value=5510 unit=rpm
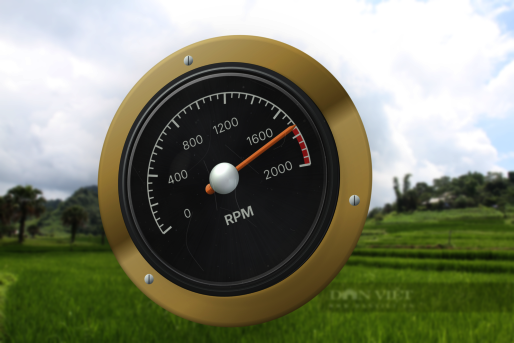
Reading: value=1750 unit=rpm
